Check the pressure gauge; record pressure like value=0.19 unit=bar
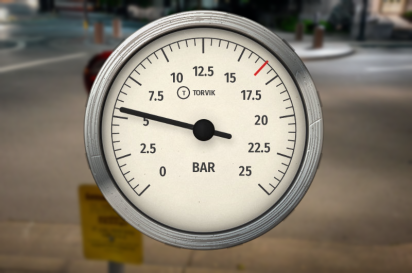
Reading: value=5.5 unit=bar
